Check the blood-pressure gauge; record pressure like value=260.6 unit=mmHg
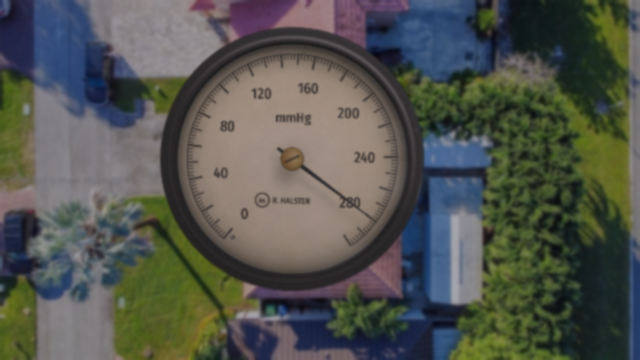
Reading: value=280 unit=mmHg
